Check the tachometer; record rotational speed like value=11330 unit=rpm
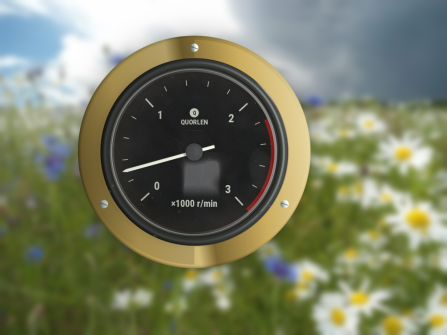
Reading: value=300 unit=rpm
